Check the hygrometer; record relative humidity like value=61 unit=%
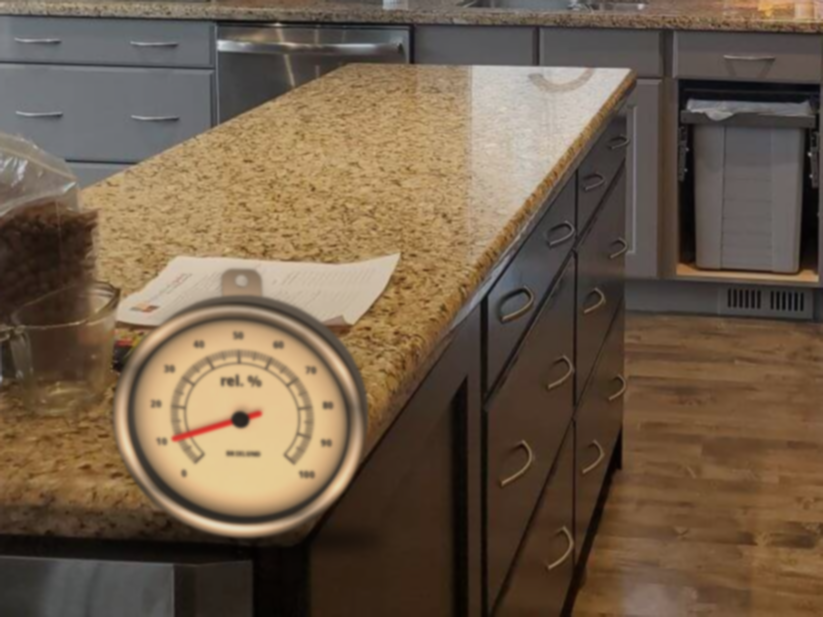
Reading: value=10 unit=%
